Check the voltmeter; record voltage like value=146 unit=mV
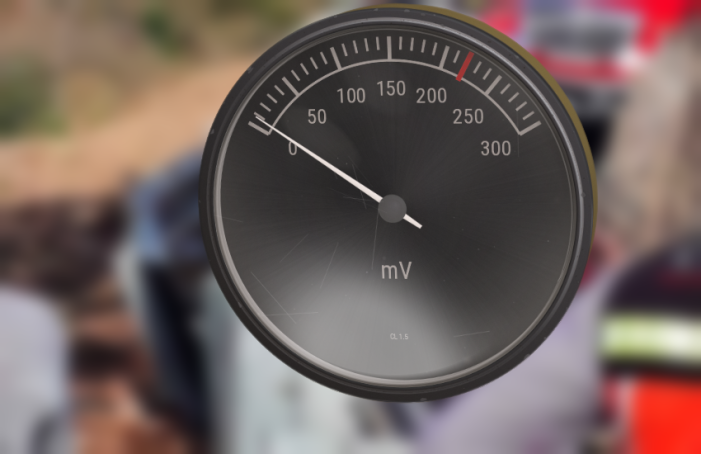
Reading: value=10 unit=mV
